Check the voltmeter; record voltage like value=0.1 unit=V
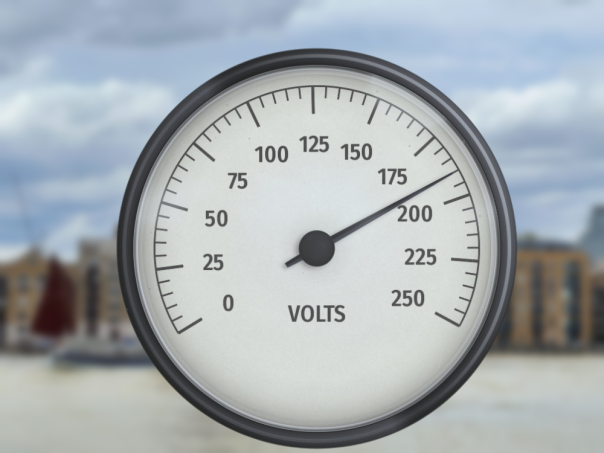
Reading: value=190 unit=V
